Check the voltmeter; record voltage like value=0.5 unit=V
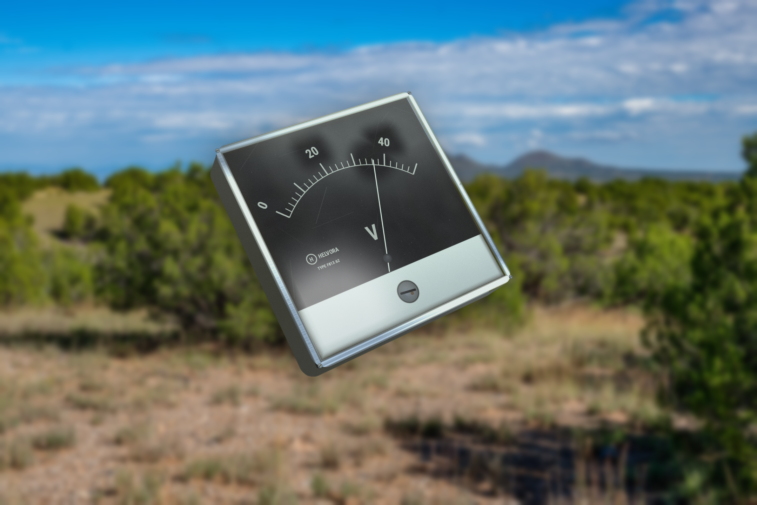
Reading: value=36 unit=V
